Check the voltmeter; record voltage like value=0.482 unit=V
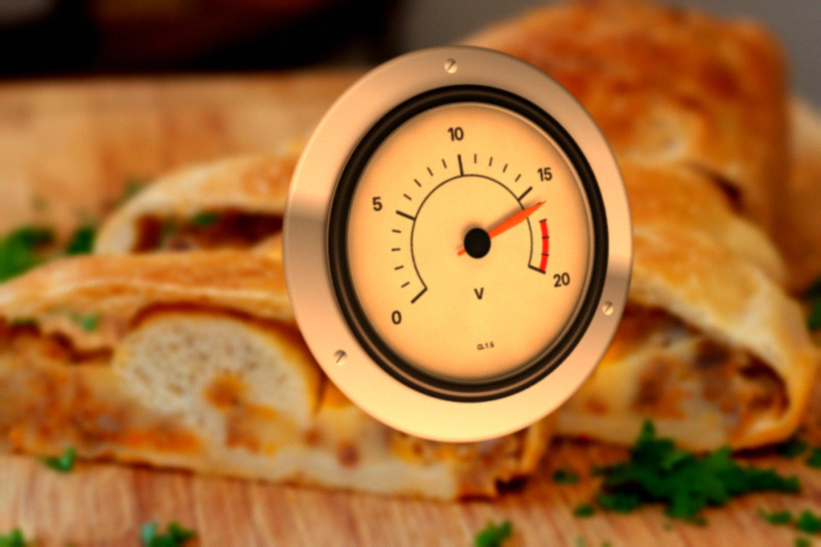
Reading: value=16 unit=V
